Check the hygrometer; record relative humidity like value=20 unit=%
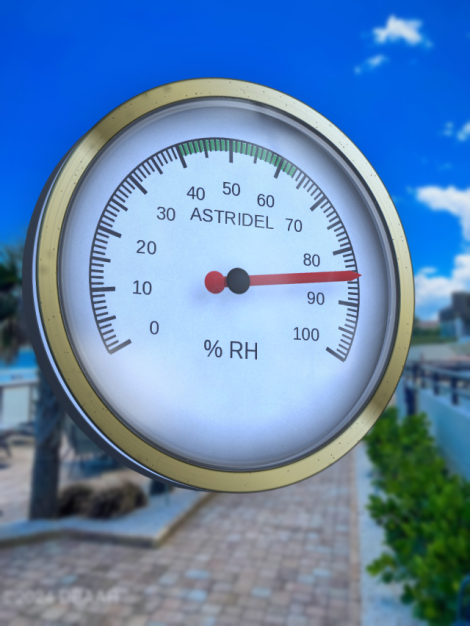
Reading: value=85 unit=%
